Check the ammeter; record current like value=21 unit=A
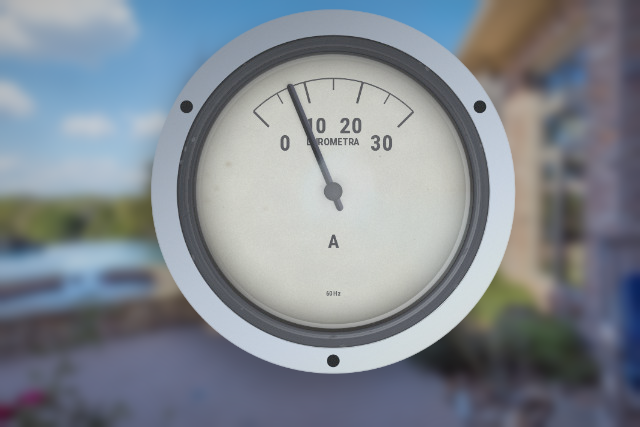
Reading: value=7.5 unit=A
